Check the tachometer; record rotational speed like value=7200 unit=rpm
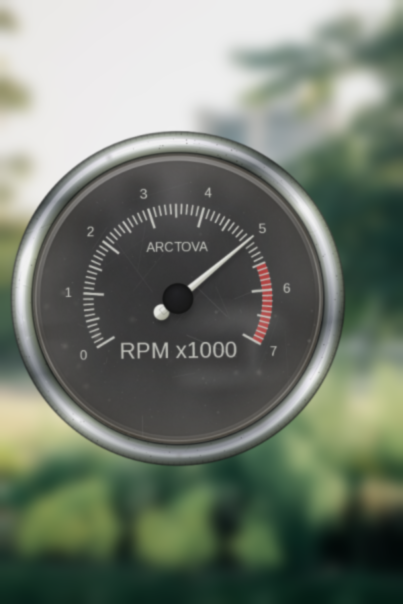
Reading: value=5000 unit=rpm
